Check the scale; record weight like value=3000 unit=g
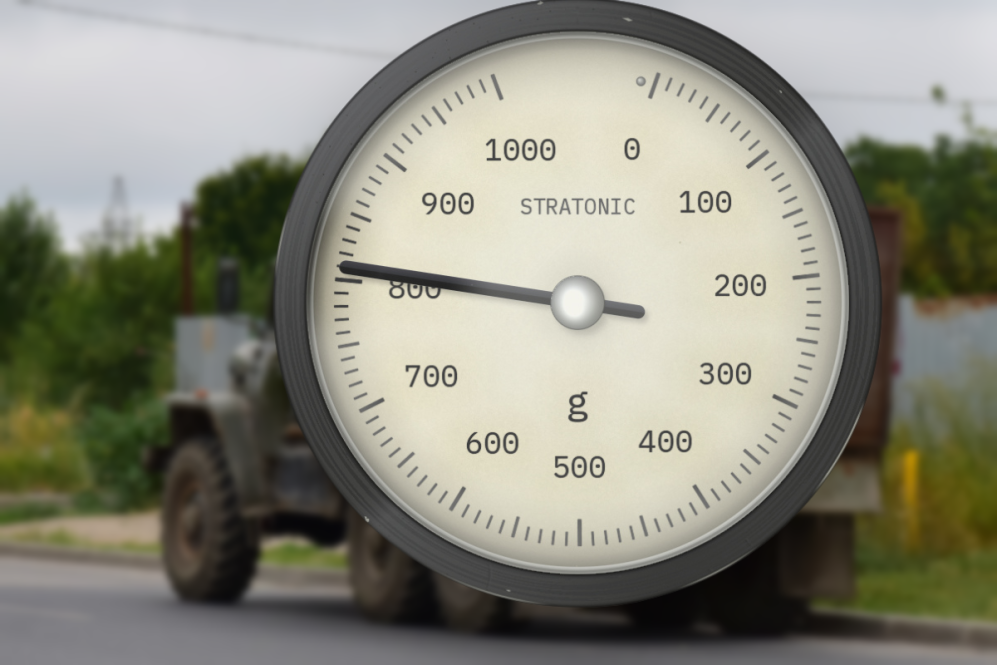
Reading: value=810 unit=g
